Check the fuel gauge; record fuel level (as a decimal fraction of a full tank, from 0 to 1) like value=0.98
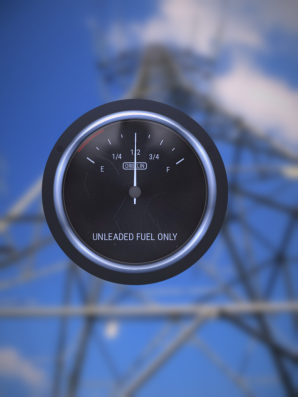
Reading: value=0.5
